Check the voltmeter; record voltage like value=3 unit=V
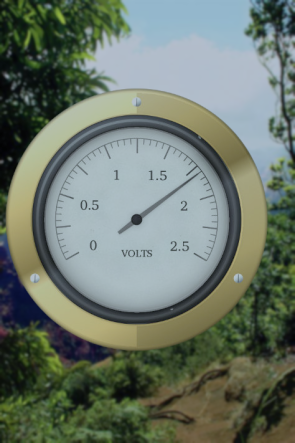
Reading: value=1.8 unit=V
